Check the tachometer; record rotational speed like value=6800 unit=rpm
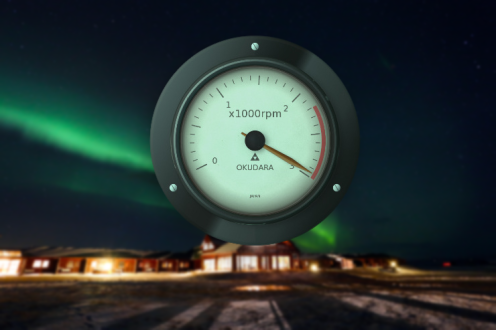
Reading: value=2950 unit=rpm
